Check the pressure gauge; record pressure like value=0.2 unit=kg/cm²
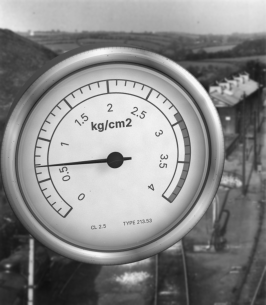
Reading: value=0.7 unit=kg/cm²
